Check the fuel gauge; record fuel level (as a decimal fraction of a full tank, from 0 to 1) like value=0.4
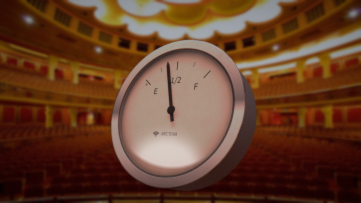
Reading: value=0.375
